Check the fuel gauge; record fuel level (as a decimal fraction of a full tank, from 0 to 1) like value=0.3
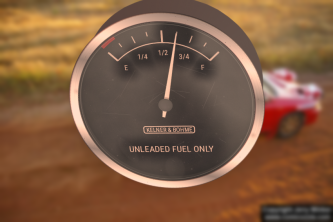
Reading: value=0.625
